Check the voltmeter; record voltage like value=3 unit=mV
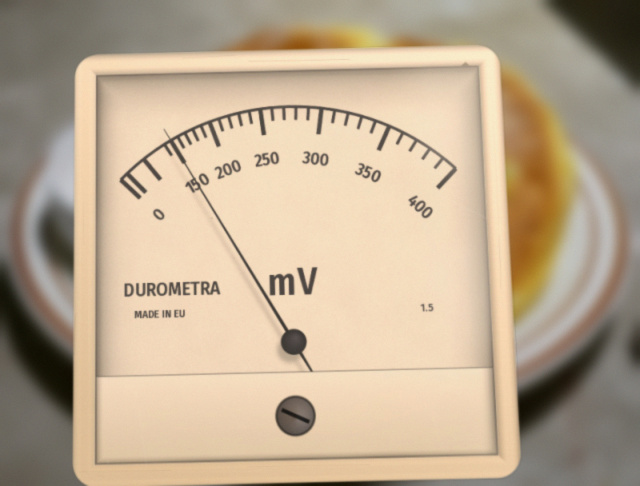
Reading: value=150 unit=mV
